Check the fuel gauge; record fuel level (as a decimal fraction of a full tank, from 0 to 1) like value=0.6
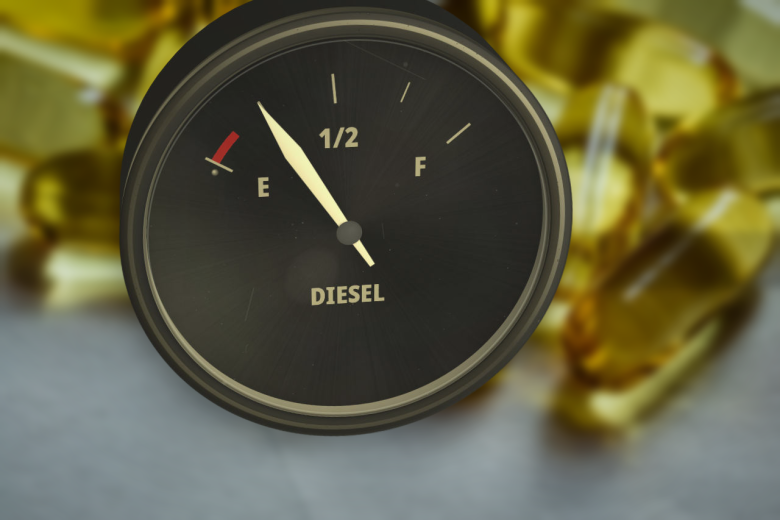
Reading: value=0.25
